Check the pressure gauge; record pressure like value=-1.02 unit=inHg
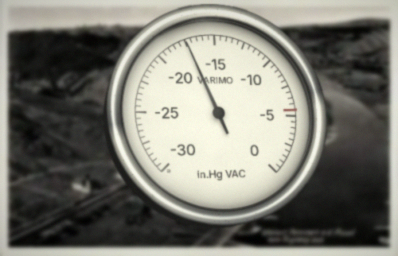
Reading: value=-17.5 unit=inHg
